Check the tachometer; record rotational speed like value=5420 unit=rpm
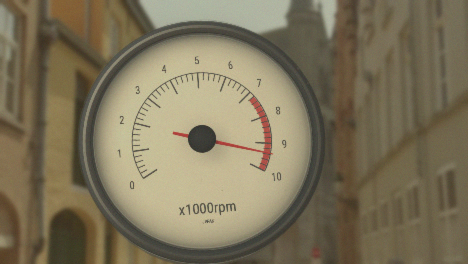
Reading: value=9400 unit=rpm
